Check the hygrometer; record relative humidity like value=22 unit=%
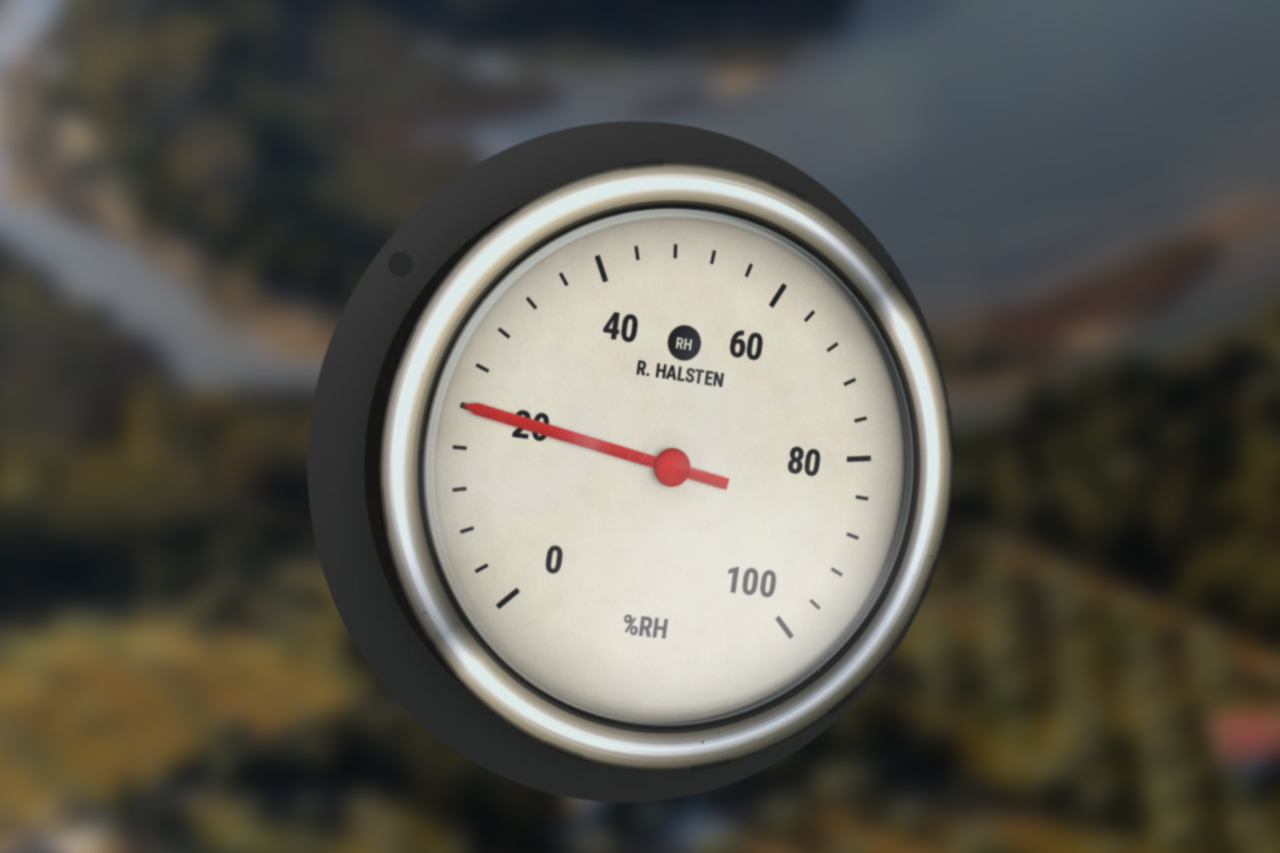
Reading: value=20 unit=%
